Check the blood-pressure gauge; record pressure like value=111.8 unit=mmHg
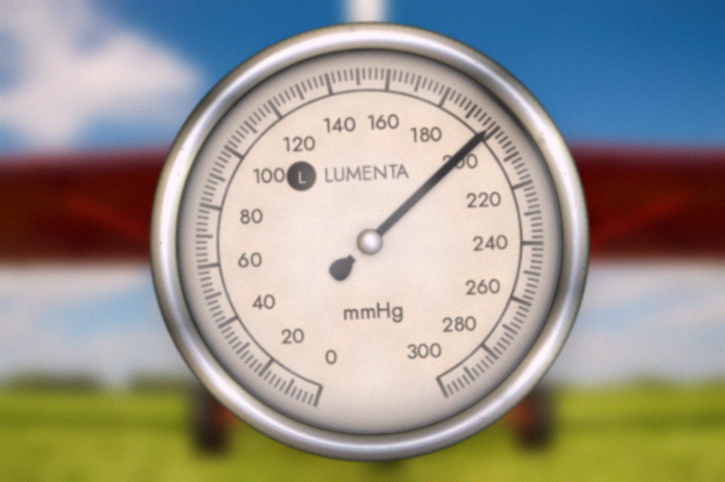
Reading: value=198 unit=mmHg
